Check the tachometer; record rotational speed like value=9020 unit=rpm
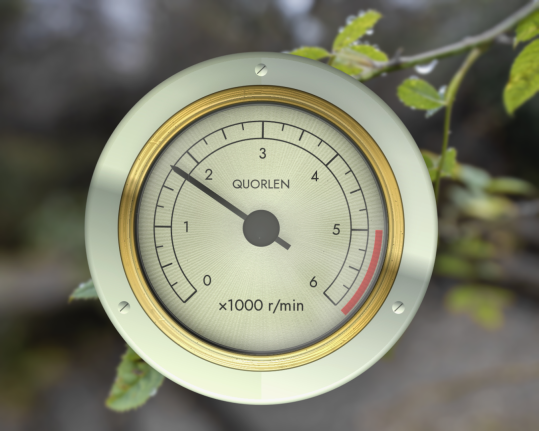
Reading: value=1750 unit=rpm
